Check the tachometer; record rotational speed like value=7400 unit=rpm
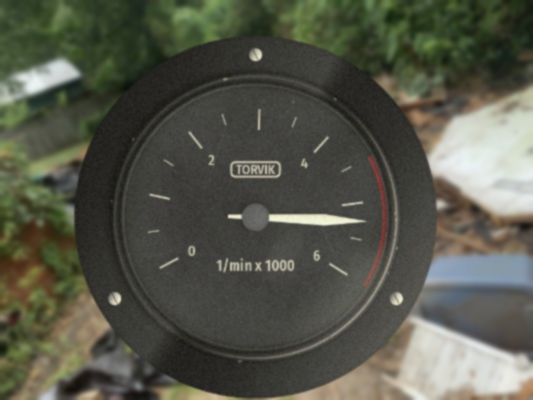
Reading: value=5250 unit=rpm
